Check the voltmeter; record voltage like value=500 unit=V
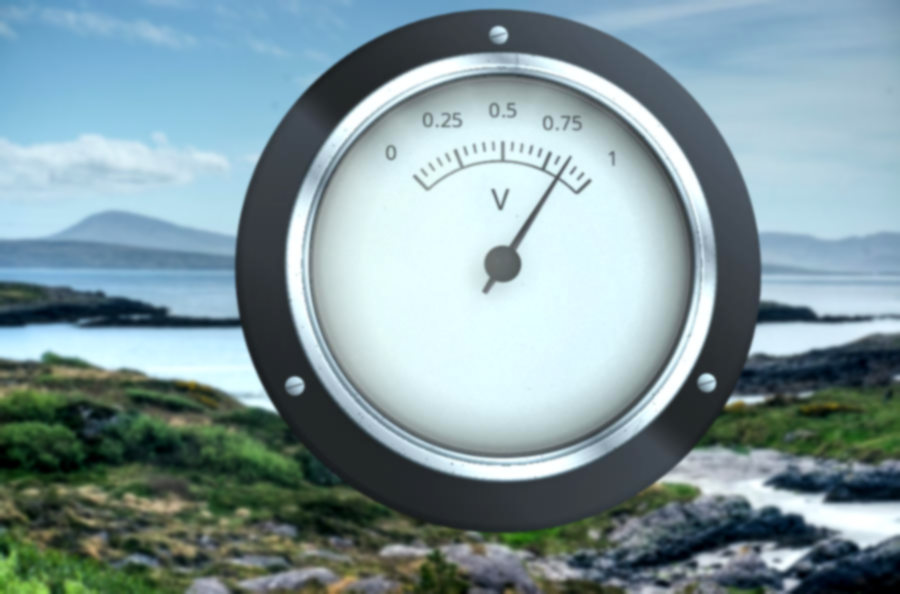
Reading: value=0.85 unit=V
